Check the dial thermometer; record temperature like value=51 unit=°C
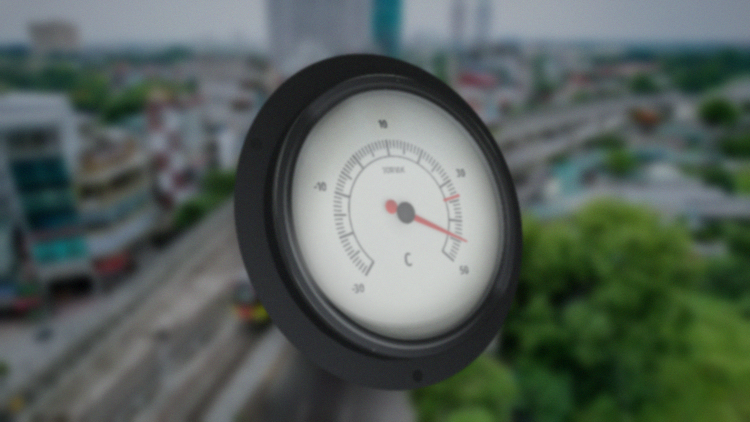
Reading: value=45 unit=°C
